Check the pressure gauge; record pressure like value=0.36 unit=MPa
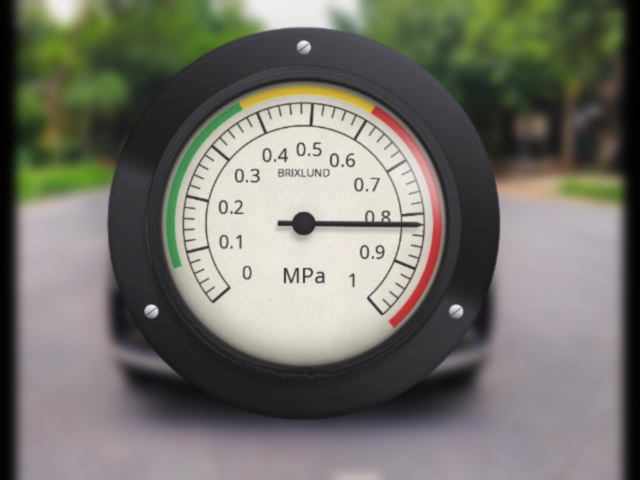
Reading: value=0.82 unit=MPa
